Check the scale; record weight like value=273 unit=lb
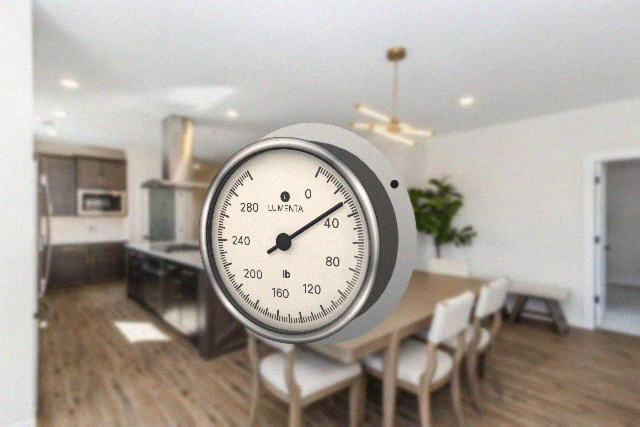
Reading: value=30 unit=lb
